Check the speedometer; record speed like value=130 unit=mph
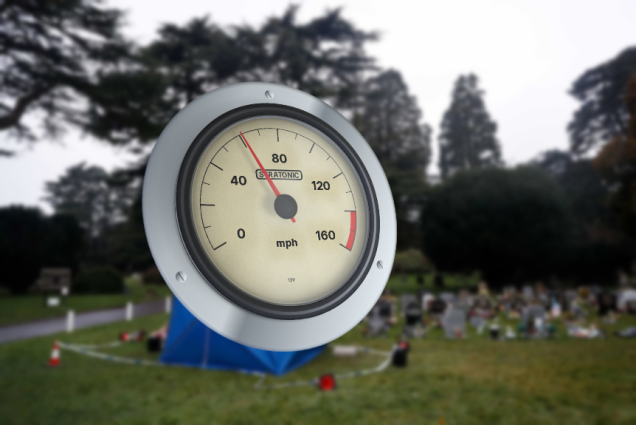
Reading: value=60 unit=mph
